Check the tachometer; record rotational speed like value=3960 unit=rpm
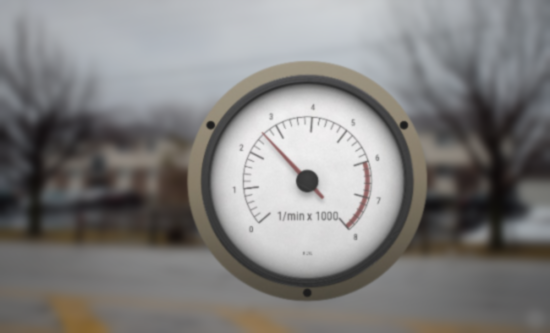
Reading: value=2600 unit=rpm
